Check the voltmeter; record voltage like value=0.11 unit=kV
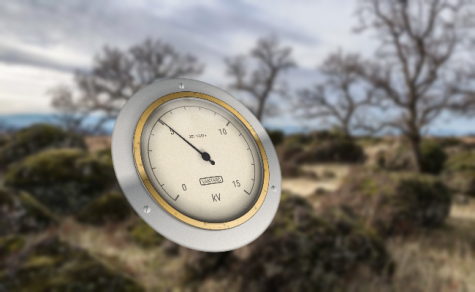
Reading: value=5 unit=kV
